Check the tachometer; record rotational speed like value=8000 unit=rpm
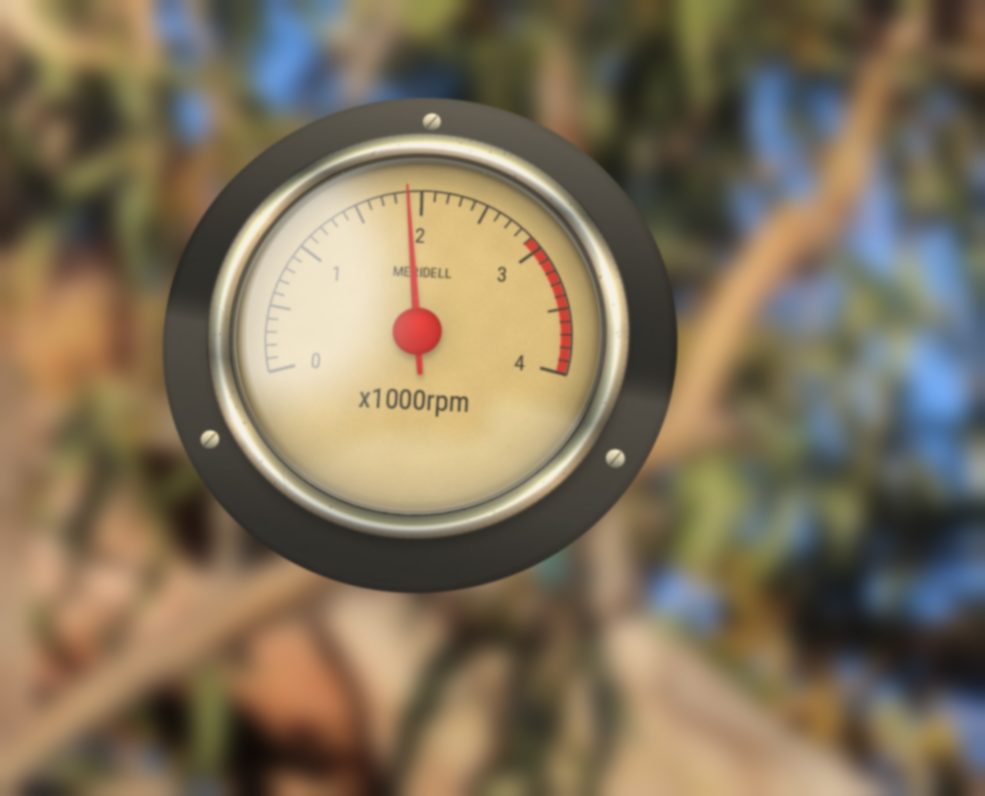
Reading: value=1900 unit=rpm
